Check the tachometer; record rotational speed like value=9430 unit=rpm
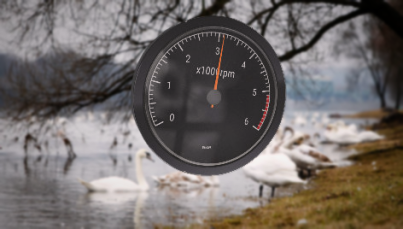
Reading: value=3100 unit=rpm
